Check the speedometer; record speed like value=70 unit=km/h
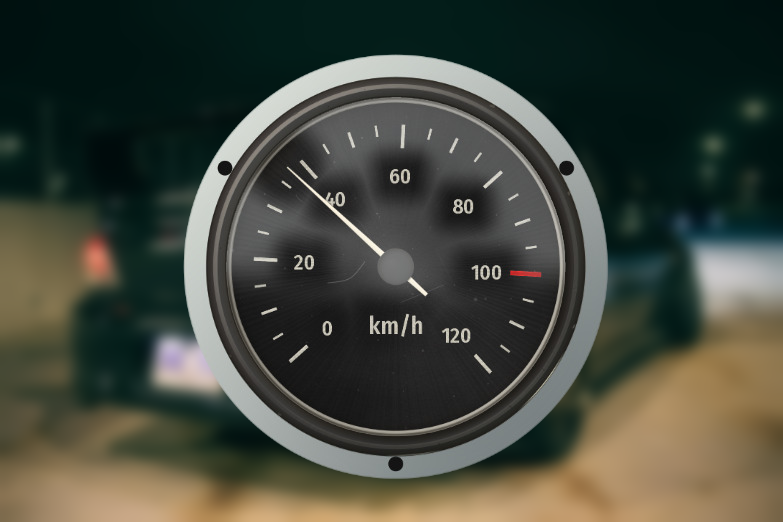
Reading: value=37.5 unit=km/h
